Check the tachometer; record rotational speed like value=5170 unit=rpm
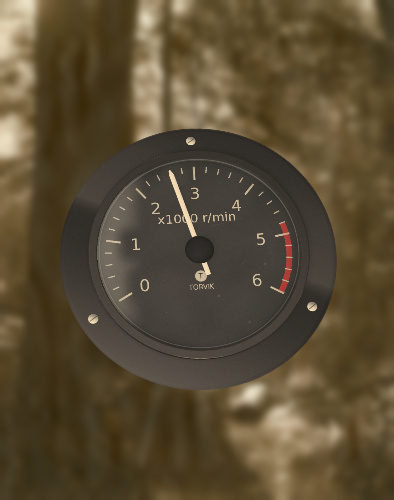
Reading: value=2600 unit=rpm
